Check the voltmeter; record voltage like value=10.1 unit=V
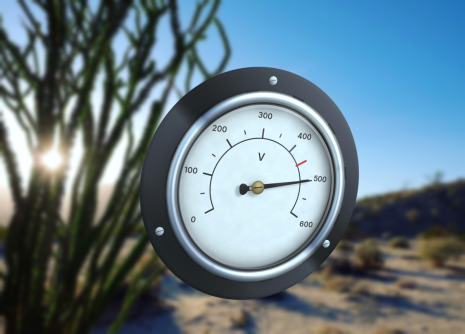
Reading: value=500 unit=V
